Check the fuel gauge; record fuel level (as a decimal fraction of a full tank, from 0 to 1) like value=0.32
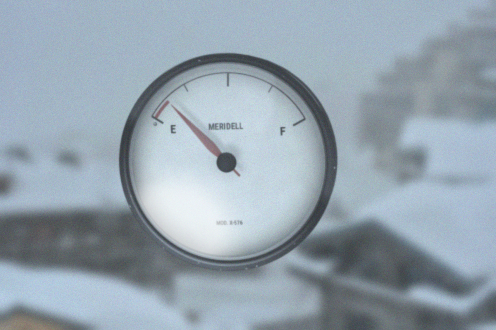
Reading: value=0.125
